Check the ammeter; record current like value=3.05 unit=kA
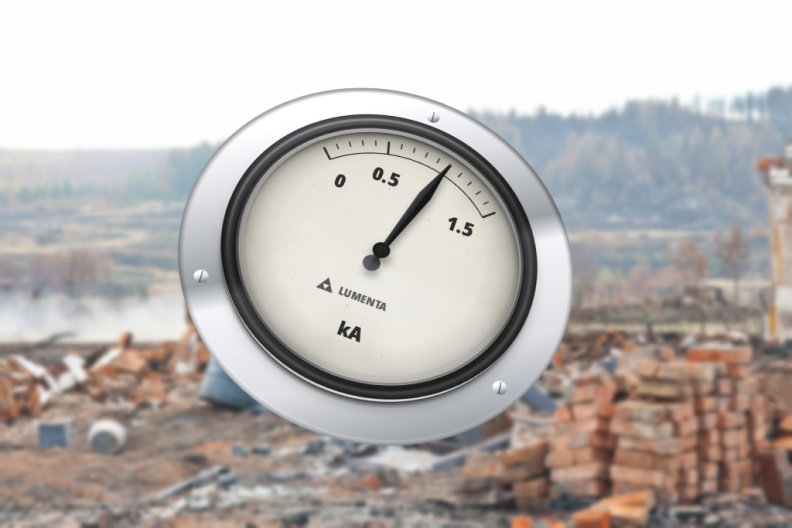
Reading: value=1 unit=kA
